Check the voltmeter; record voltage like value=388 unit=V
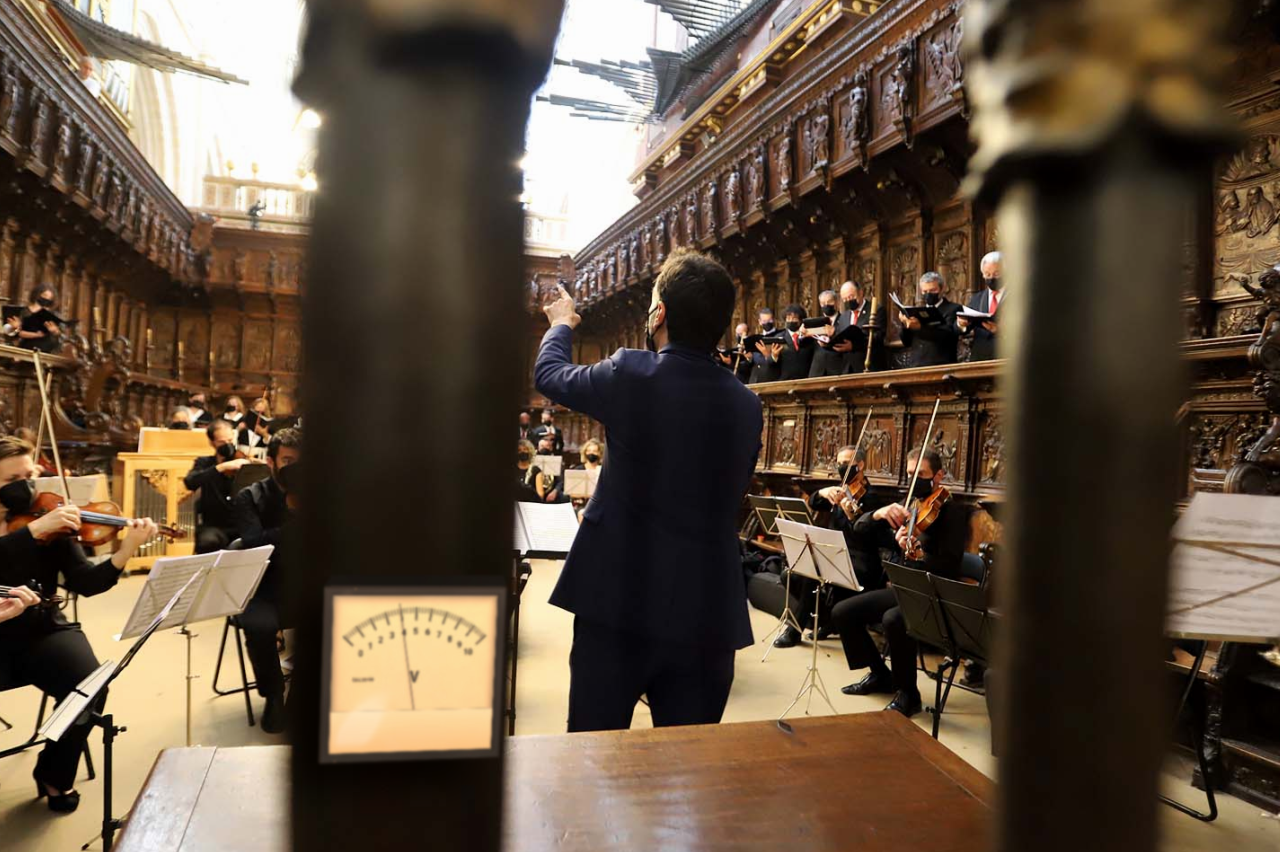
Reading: value=4 unit=V
